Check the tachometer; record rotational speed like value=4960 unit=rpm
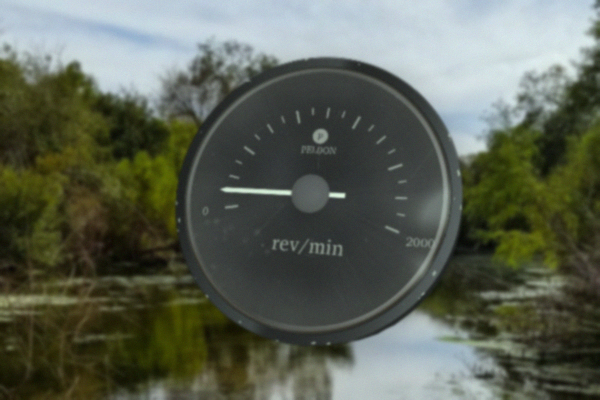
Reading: value=100 unit=rpm
